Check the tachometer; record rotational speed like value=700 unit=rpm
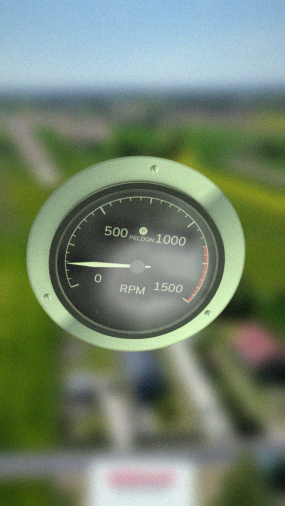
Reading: value=150 unit=rpm
